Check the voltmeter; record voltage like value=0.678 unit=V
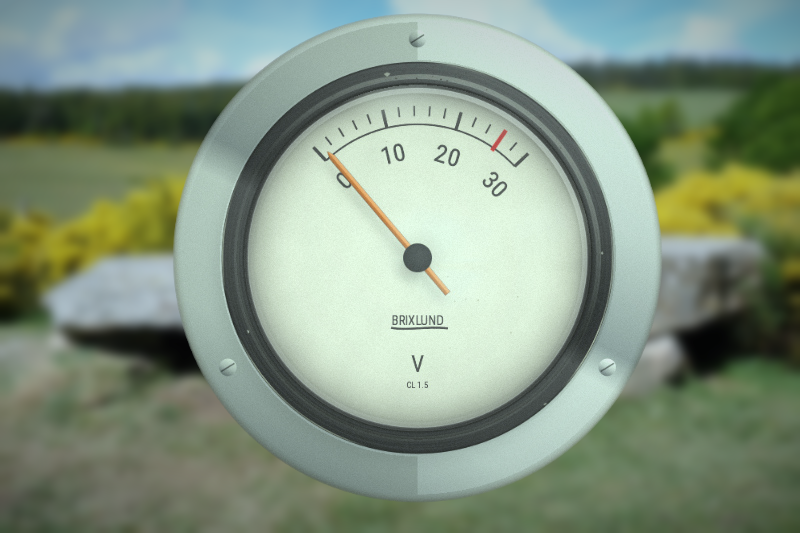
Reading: value=1 unit=V
